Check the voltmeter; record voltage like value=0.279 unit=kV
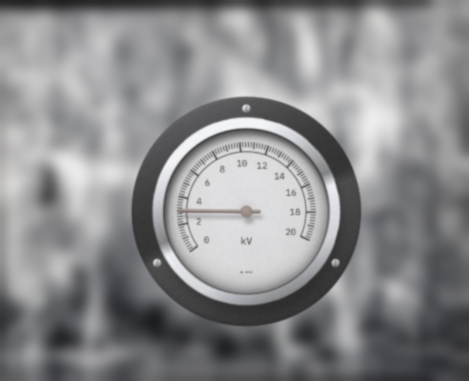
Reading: value=3 unit=kV
